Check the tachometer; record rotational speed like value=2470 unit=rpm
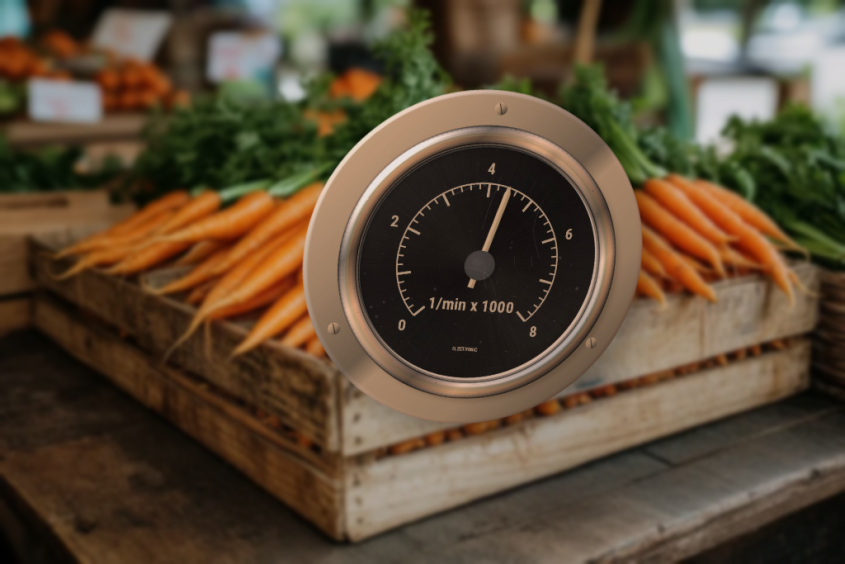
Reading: value=4400 unit=rpm
